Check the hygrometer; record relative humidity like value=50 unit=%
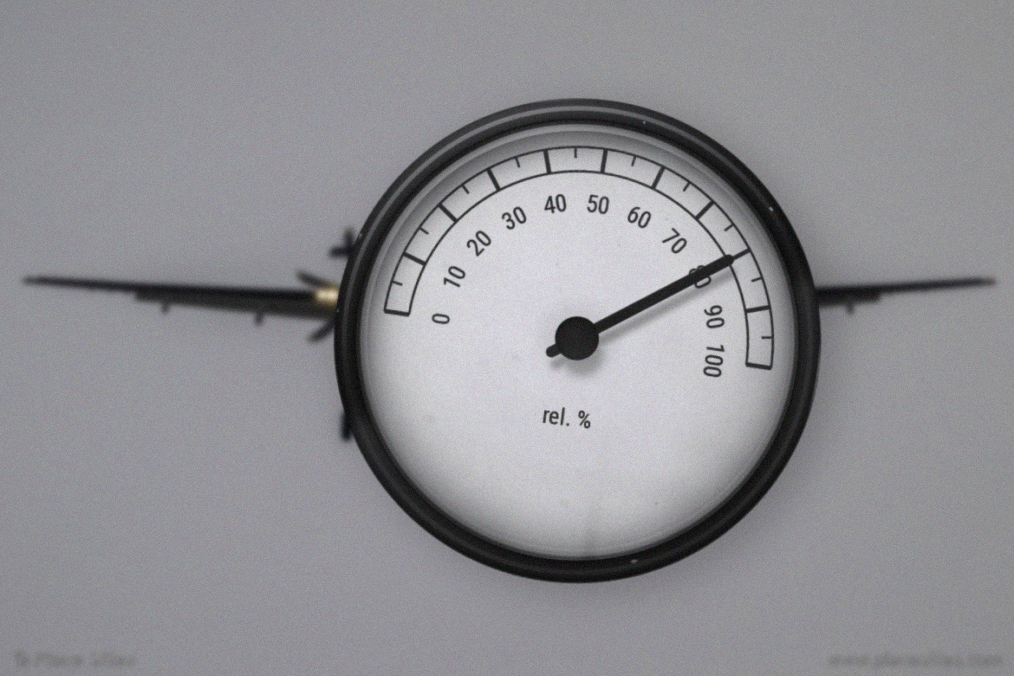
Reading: value=80 unit=%
